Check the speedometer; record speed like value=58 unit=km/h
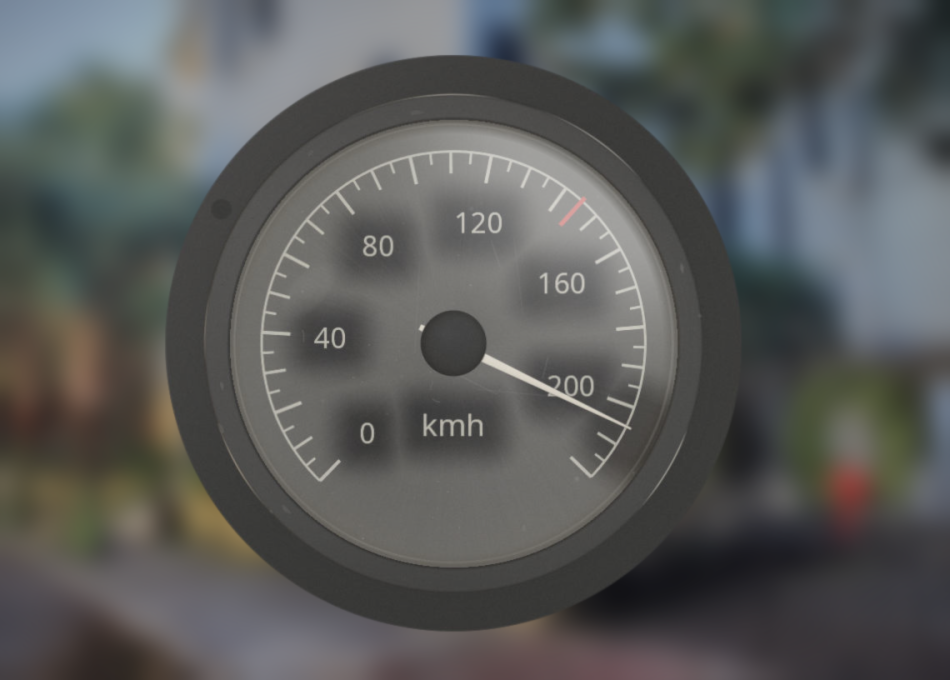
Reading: value=205 unit=km/h
